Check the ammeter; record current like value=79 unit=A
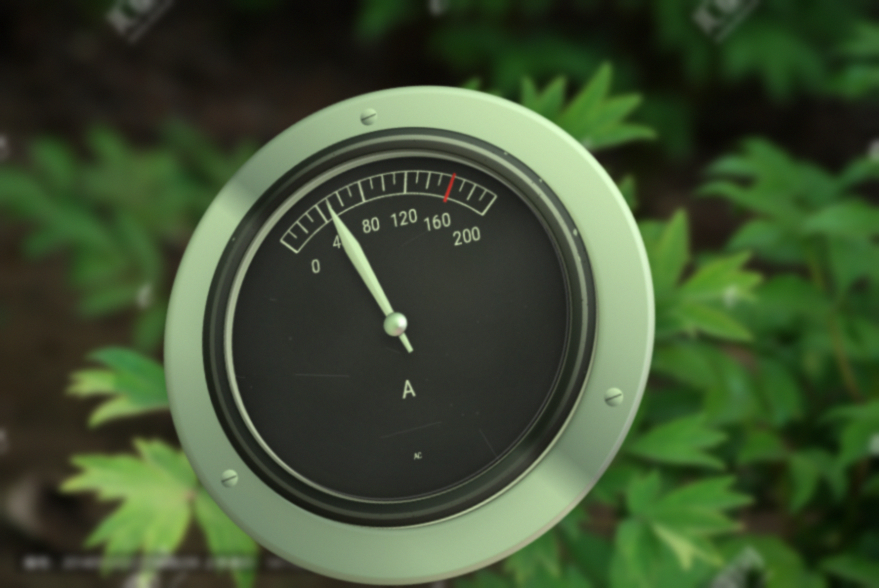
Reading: value=50 unit=A
